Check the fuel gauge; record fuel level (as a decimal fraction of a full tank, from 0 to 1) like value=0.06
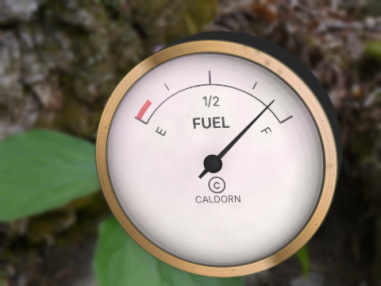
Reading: value=0.875
